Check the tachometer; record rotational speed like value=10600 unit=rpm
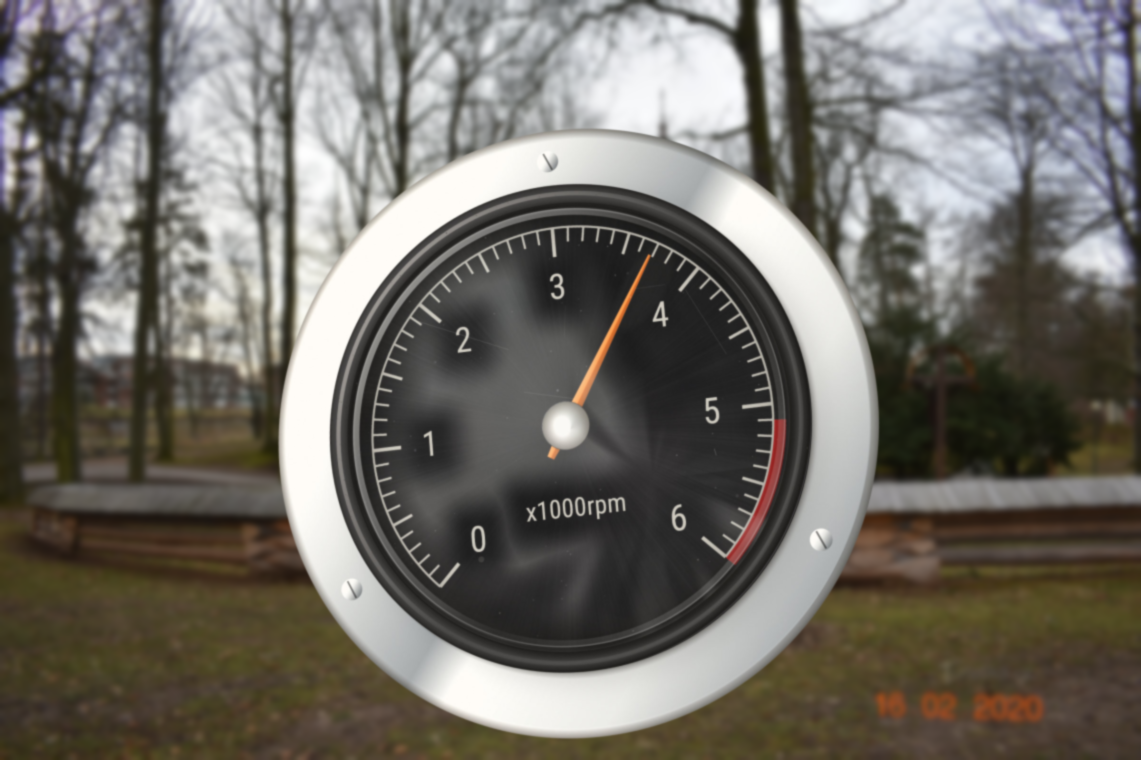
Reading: value=3700 unit=rpm
